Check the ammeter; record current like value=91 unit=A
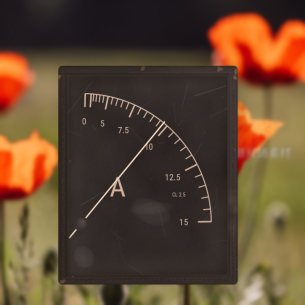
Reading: value=9.75 unit=A
